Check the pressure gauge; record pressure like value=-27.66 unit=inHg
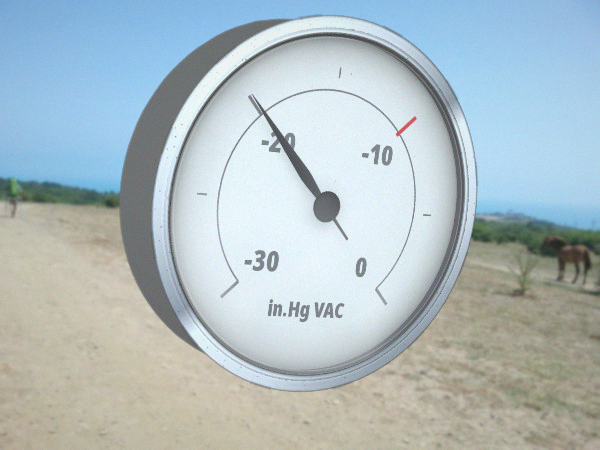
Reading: value=-20 unit=inHg
